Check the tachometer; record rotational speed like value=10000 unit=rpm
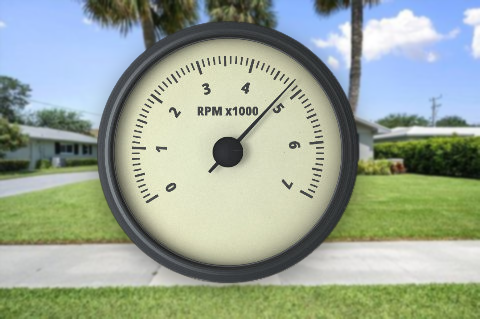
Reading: value=4800 unit=rpm
